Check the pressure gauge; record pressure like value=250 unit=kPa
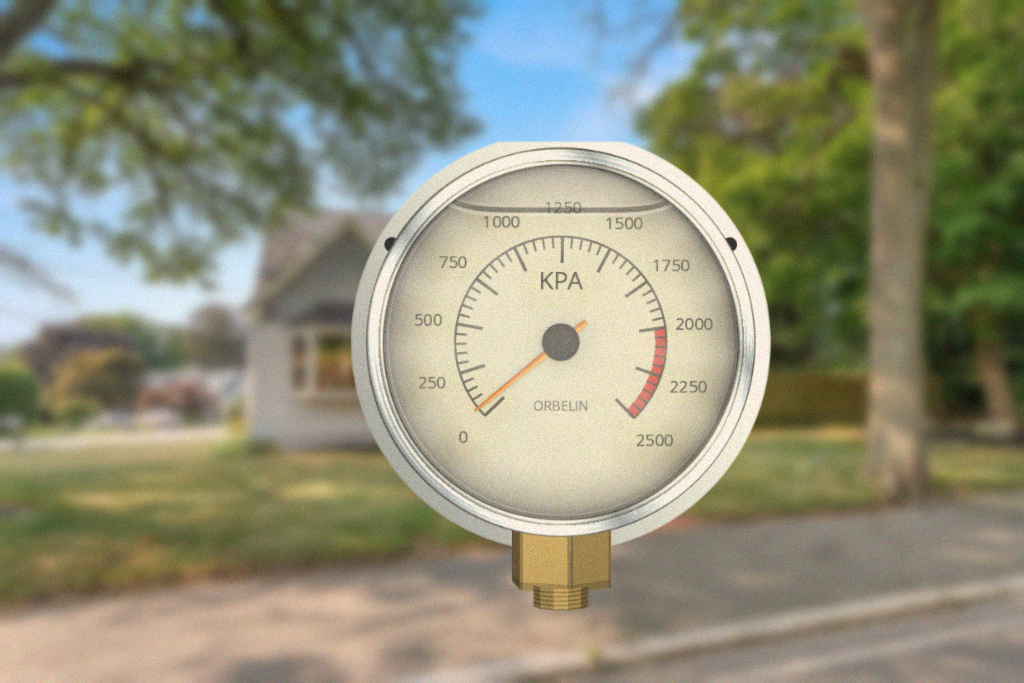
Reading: value=50 unit=kPa
